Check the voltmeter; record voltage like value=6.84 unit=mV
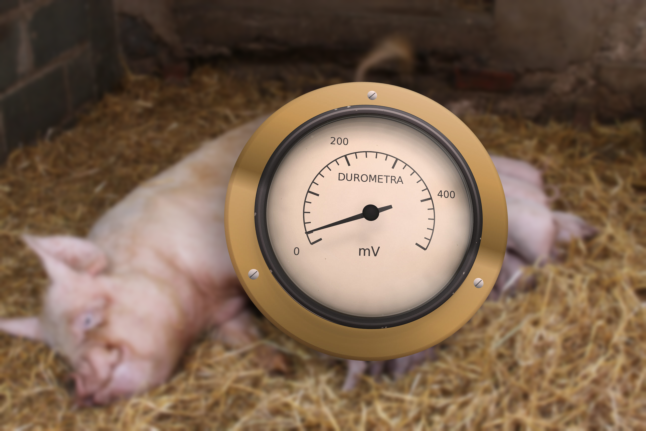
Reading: value=20 unit=mV
